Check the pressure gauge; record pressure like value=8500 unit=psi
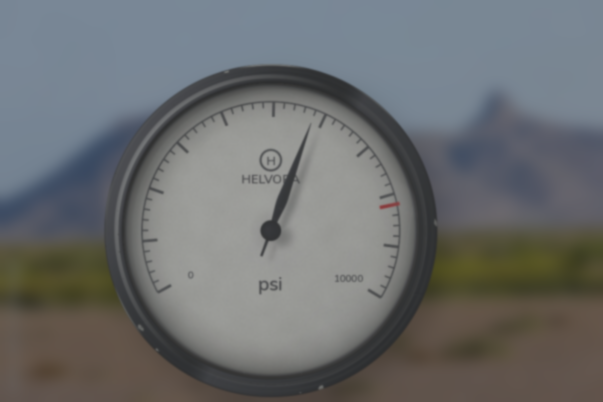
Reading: value=5800 unit=psi
